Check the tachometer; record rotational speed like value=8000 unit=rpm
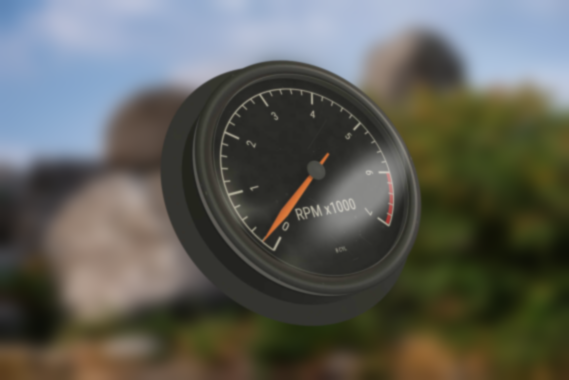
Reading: value=200 unit=rpm
